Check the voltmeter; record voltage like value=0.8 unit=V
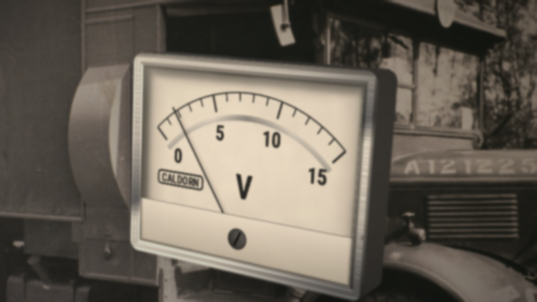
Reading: value=2 unit=V
